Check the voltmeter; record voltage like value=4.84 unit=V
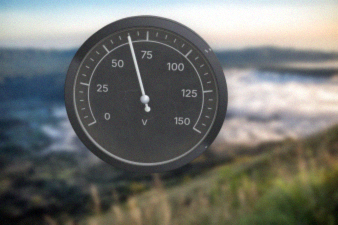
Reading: value=65 unit=V
